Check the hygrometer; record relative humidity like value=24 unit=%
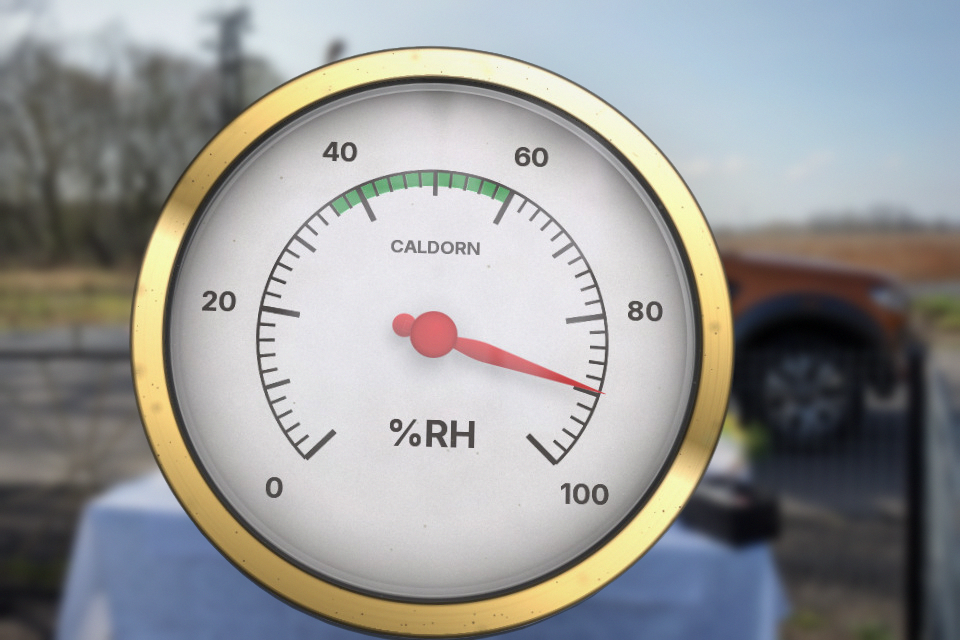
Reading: value=90 unit=%
